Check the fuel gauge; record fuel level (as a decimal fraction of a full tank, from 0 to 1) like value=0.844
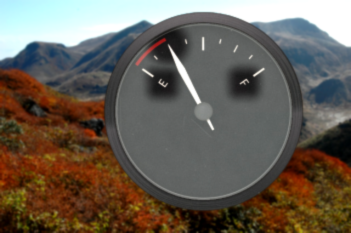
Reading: value=0.25
